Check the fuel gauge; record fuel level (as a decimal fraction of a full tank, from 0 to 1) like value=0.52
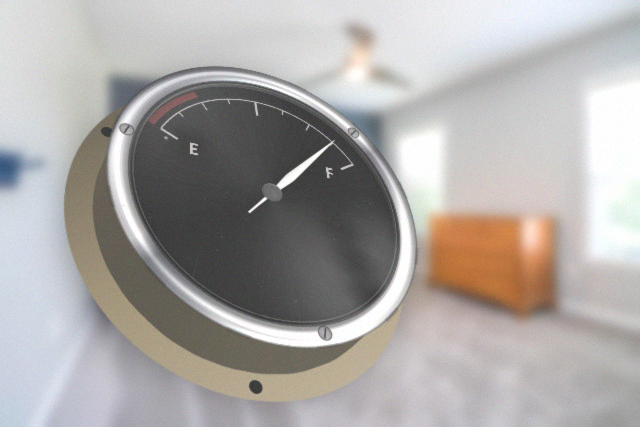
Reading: value=0.875
